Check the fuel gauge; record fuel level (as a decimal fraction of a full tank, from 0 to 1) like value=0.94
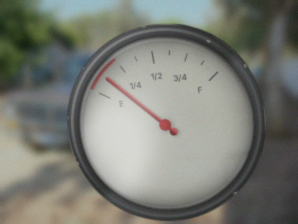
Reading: value=0.125
